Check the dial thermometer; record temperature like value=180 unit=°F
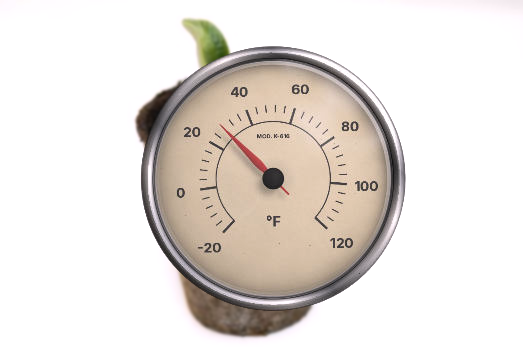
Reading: value=28 unit=°F
